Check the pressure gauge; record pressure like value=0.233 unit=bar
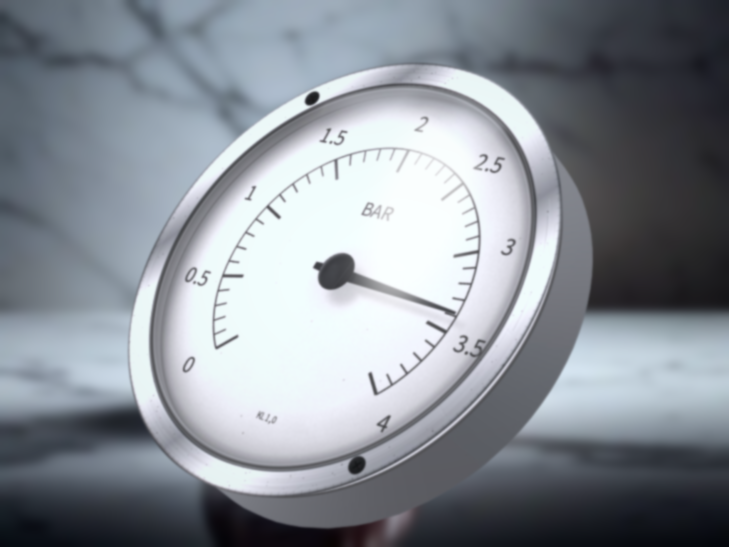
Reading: value=3.4 unit=bar
